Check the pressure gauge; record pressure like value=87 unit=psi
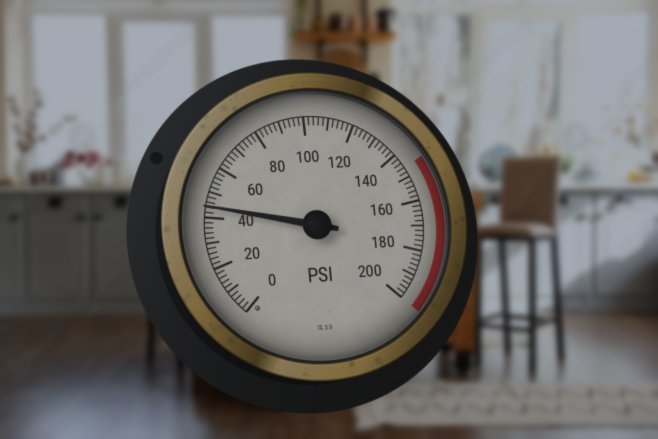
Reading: value=44 unit=psi
